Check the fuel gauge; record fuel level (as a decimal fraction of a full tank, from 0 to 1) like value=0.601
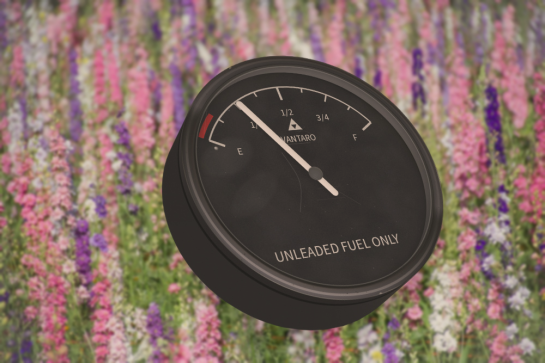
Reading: value=0.25
